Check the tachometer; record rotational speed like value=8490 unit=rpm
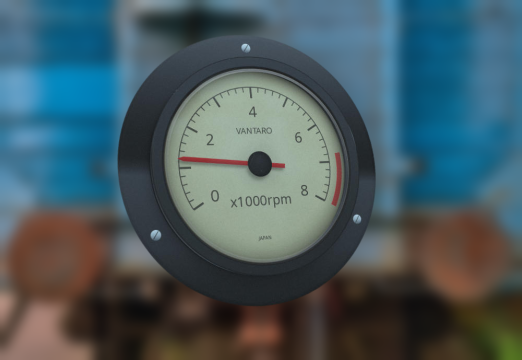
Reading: value=1200 unit=rpm
